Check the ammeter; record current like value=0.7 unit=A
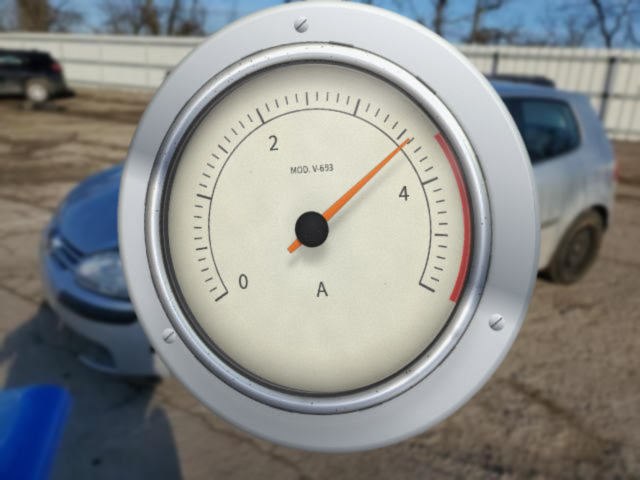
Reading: value=3.6 unit=A
